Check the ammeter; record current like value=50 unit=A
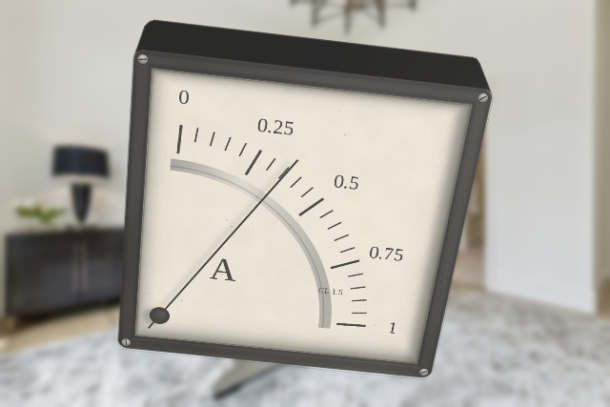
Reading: value=0.35 unit=A
